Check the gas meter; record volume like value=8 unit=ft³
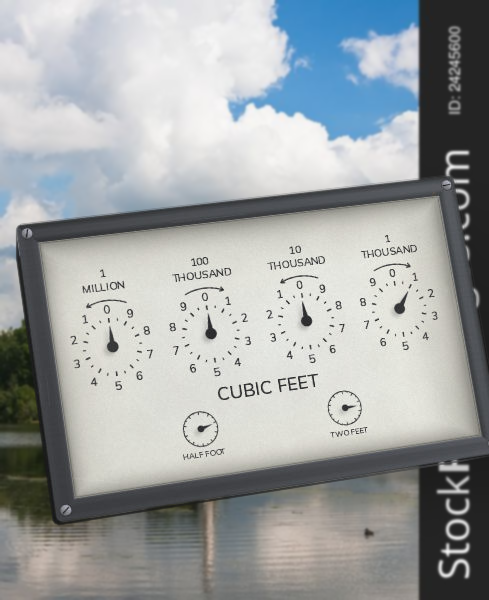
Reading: value=100 unit=ft³
